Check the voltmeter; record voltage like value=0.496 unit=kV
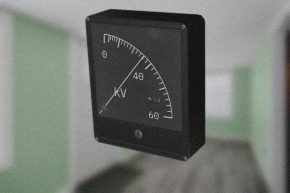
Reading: value=36 unit=kV
